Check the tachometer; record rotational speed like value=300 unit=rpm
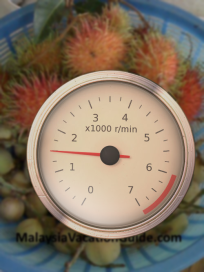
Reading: value=1500 unit=rpm
